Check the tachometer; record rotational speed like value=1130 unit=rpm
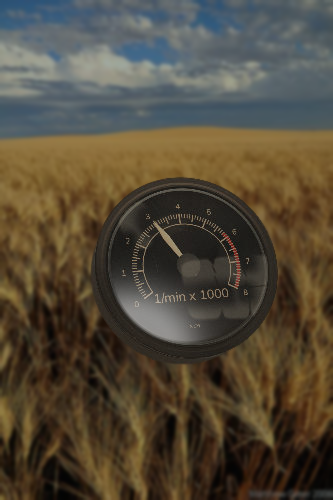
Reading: value=3000 unit=rpm
